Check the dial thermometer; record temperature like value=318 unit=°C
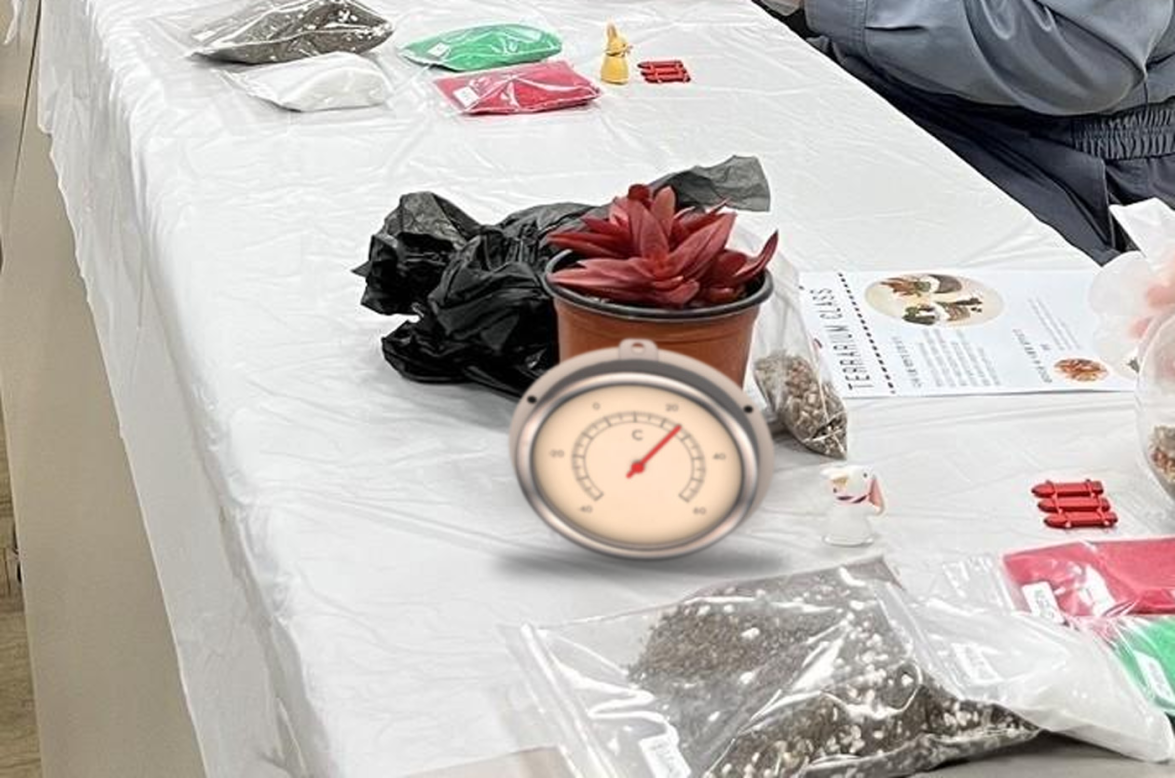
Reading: value=25 unit=°C
